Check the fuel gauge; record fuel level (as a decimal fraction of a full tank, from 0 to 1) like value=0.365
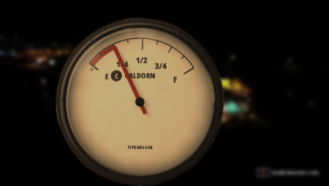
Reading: value=0.25
